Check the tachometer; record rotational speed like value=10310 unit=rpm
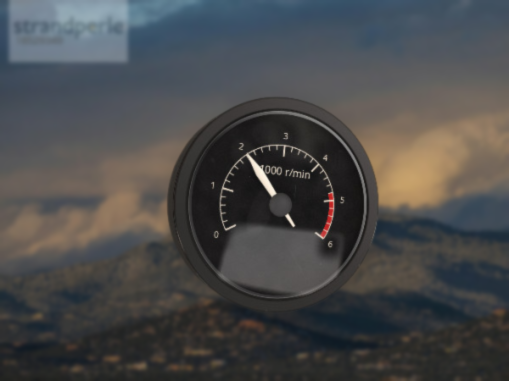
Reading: value=2000 unit=rpm
